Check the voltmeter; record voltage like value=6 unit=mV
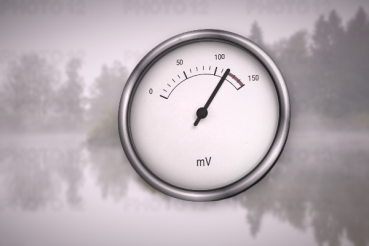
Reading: value=120 unit=mV
